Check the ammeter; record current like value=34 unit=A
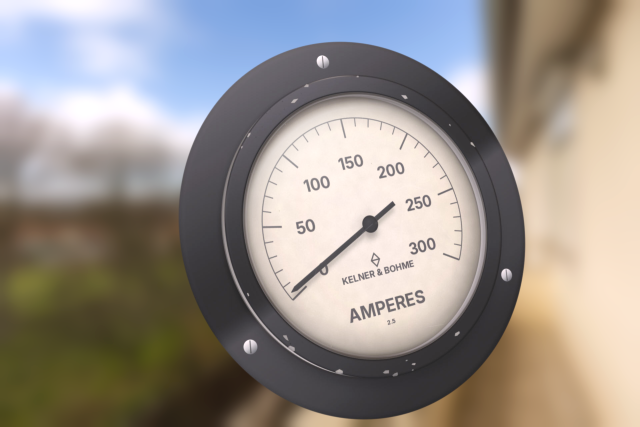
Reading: value=5 unit=A
